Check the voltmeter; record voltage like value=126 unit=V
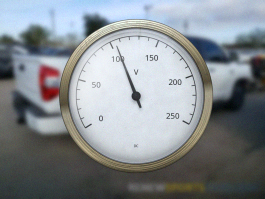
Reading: value=105 unit=V
